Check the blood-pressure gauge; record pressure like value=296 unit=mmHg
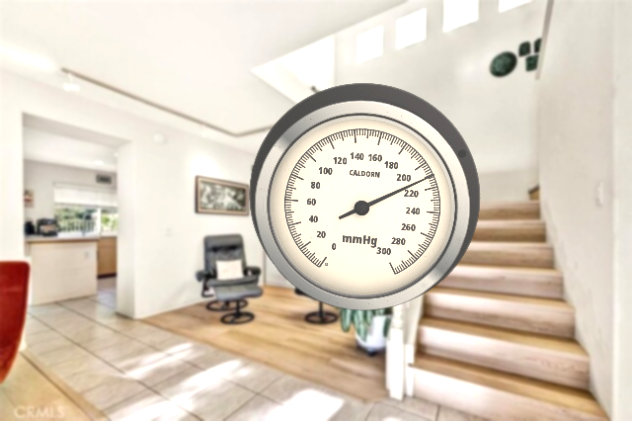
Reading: value=210 unit=mmHg
